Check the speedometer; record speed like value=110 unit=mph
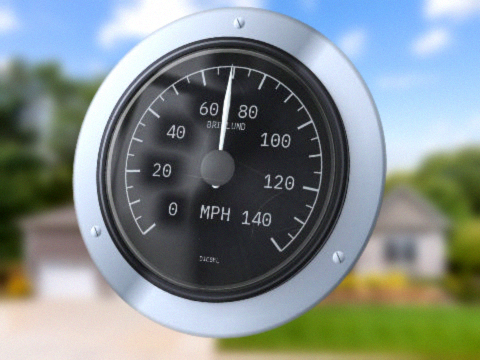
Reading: value=70 unit=mph
